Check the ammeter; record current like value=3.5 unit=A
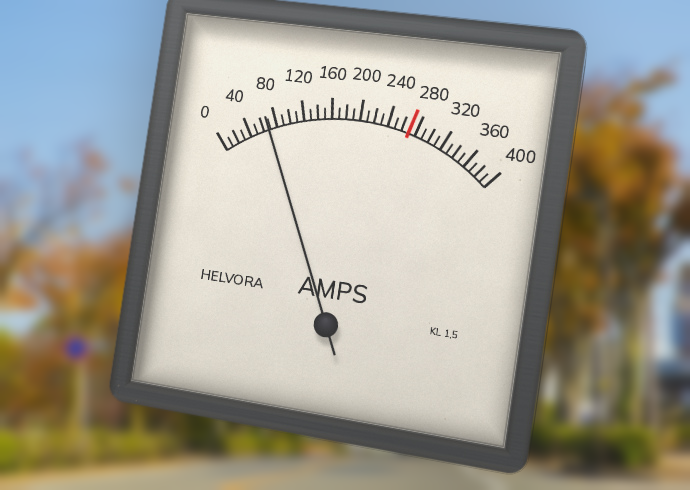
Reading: value=70 unit=A
